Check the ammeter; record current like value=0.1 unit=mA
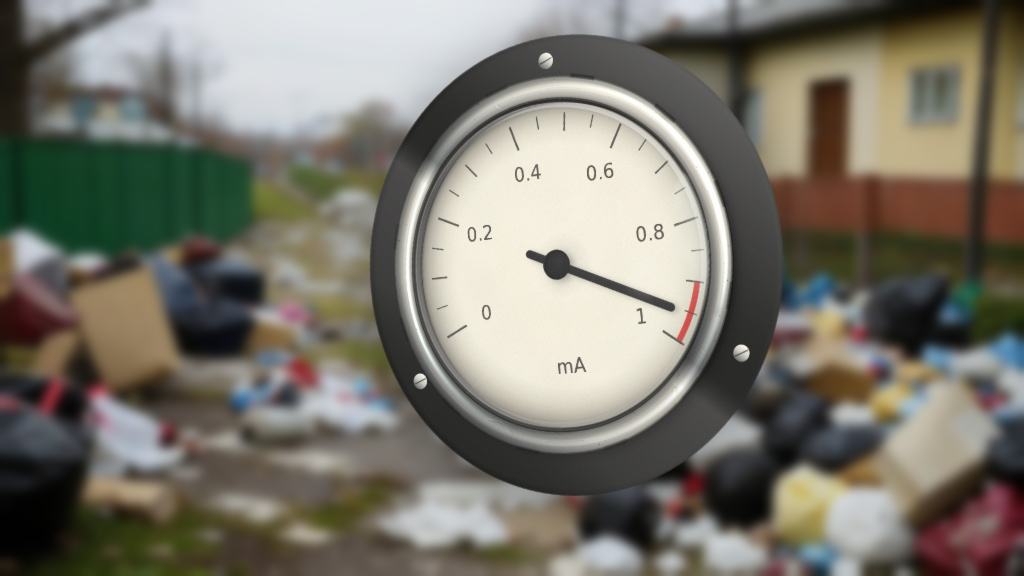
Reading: value=0.95 unit=mA
